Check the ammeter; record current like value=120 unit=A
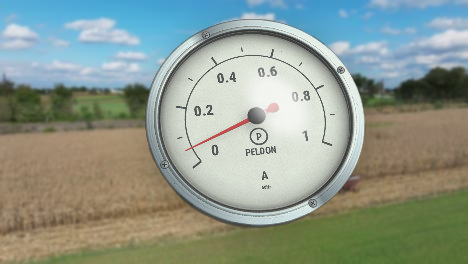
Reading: value=0.05 unit=A
